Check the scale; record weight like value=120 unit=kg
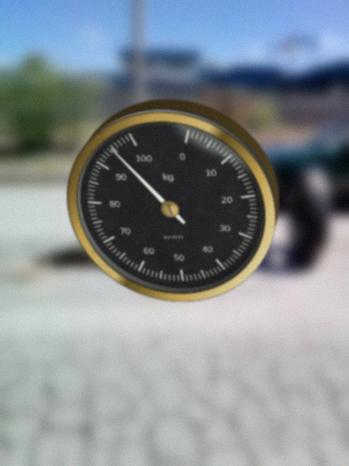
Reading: value=95 unit=kg
